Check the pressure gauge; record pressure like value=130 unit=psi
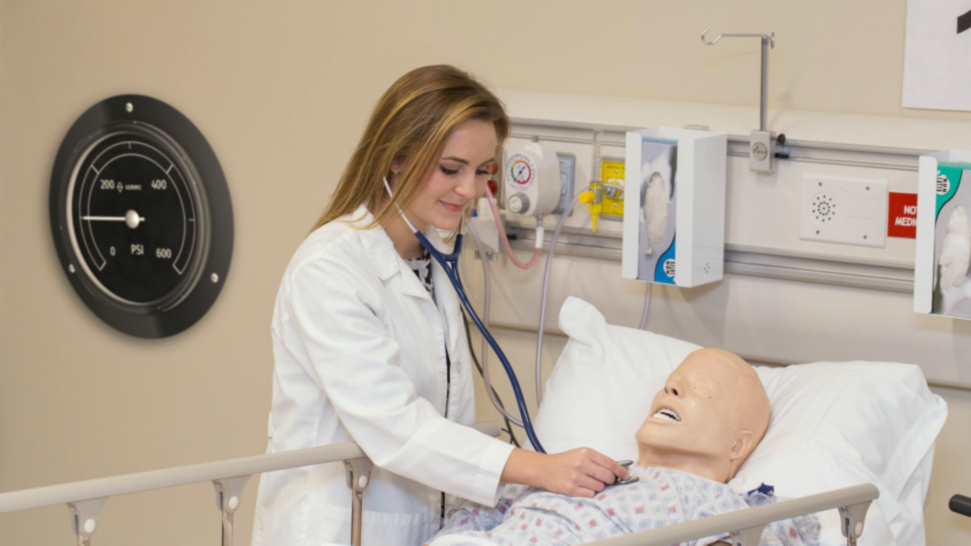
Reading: value=100 unit=psi
